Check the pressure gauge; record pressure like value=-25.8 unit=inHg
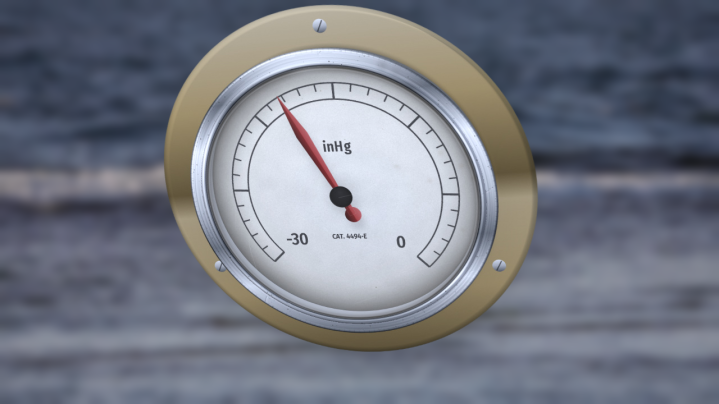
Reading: value=-18 unit=inHg
